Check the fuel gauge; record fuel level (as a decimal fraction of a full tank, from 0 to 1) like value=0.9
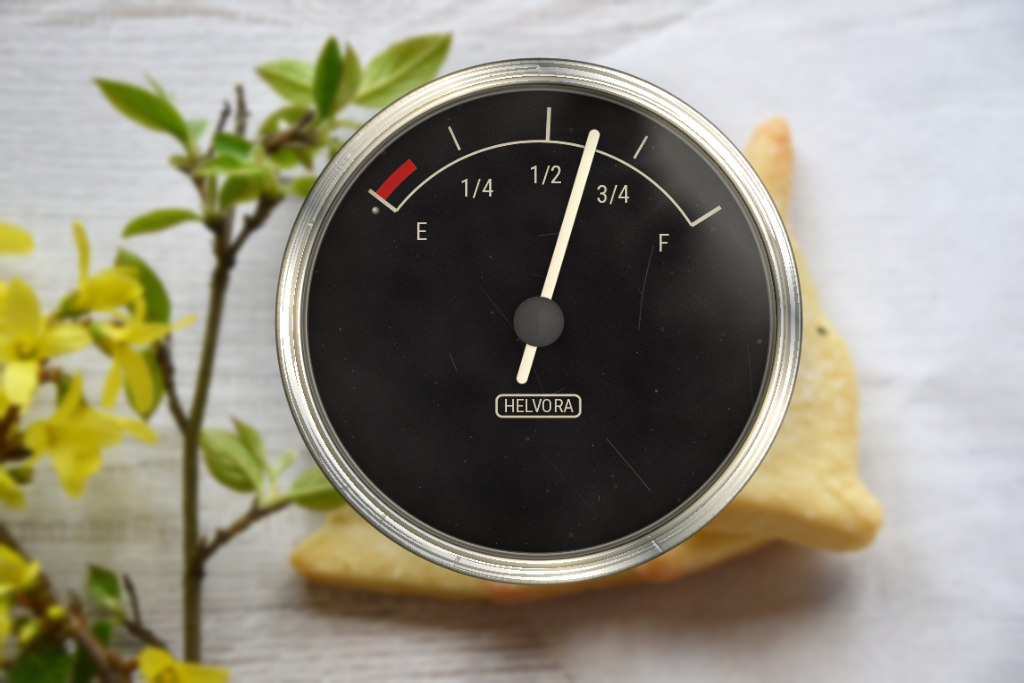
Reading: value=0.625
